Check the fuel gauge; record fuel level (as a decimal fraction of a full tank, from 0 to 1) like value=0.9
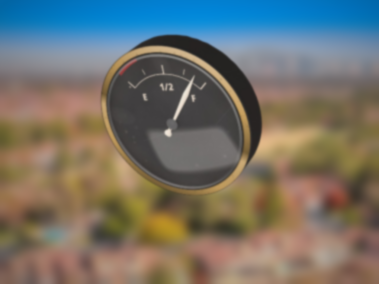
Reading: value=0.875
